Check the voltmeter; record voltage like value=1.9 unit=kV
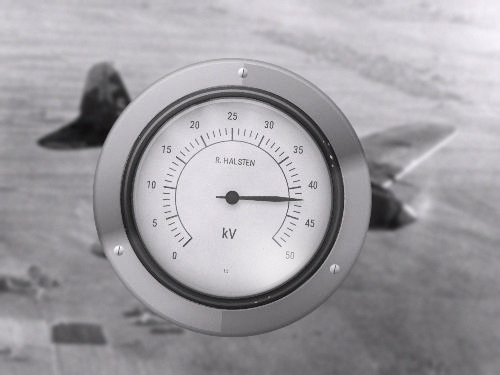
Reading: value=42 unit=kV
